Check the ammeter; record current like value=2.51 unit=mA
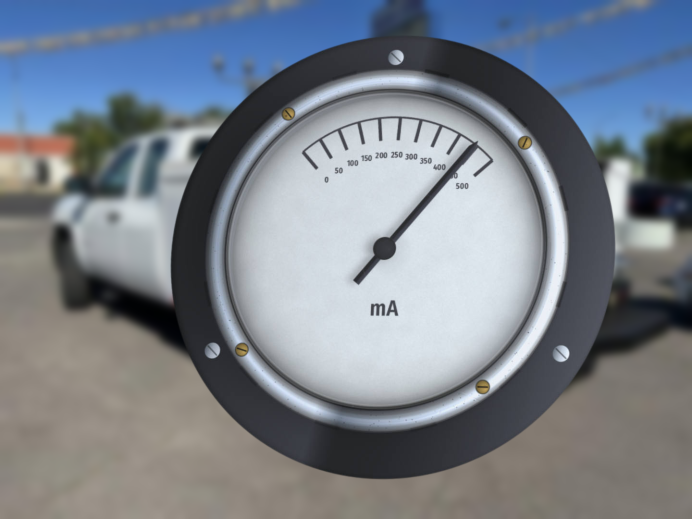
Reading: value=450 unit=mA
